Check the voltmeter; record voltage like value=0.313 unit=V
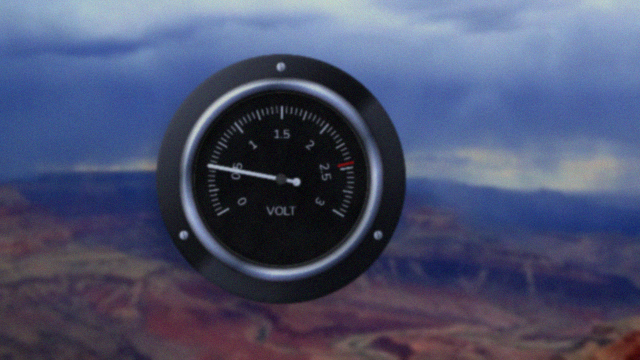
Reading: value=0.5 unit=V
